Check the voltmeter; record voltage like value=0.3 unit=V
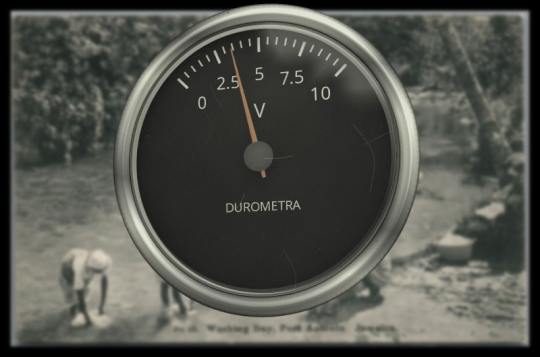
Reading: value=3.5 unit=V
